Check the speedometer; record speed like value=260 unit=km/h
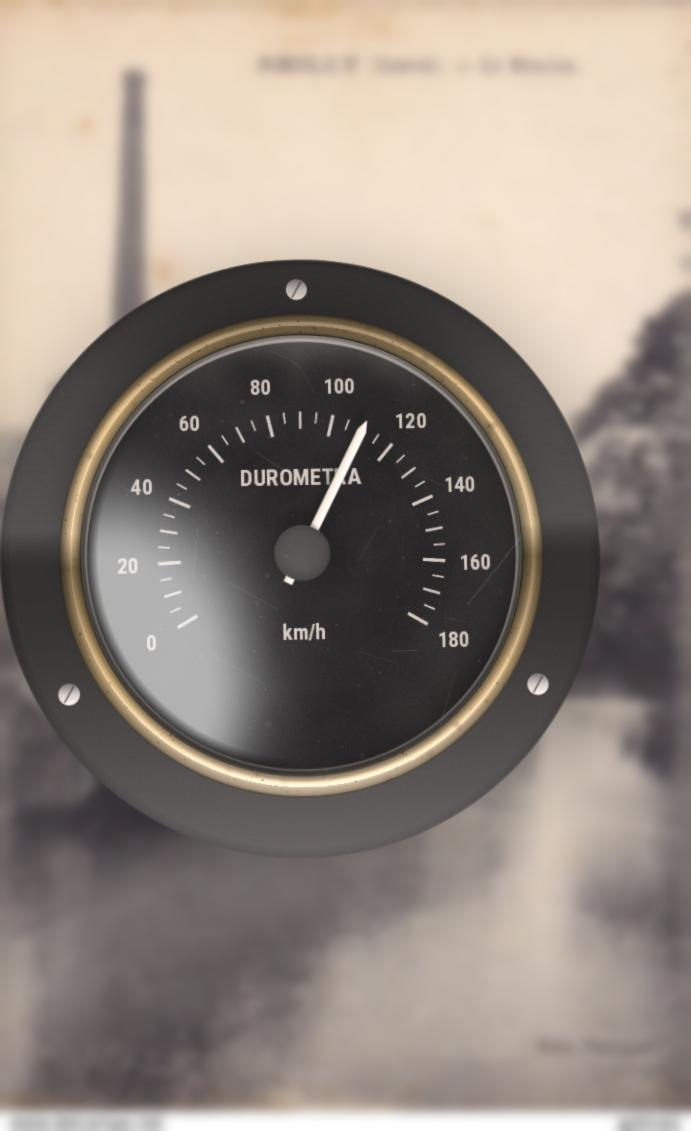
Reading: value=110 unit=km/h
